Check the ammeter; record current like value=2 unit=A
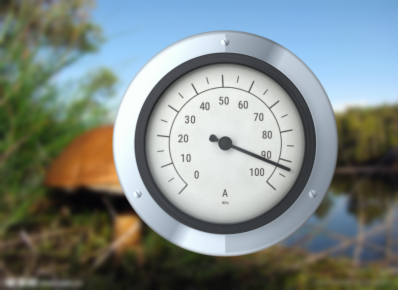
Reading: value=92.5 unit=A
